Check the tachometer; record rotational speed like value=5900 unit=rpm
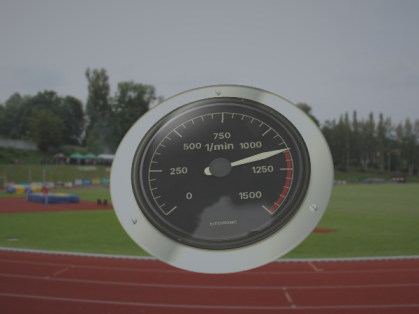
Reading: value=1150 unit=rpm
